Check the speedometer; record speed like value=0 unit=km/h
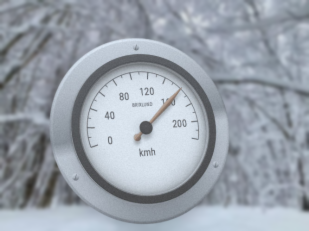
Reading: value=160 unit=km/h
